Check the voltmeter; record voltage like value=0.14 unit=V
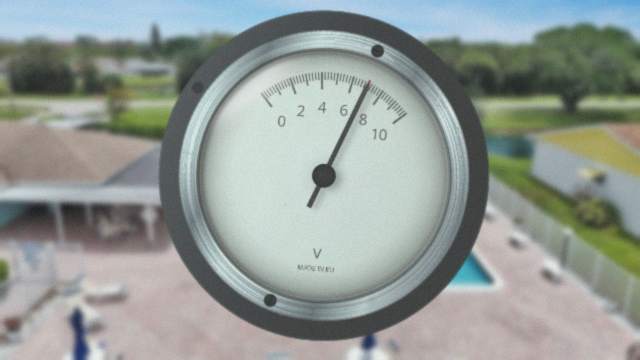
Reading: value=7 unit=V
